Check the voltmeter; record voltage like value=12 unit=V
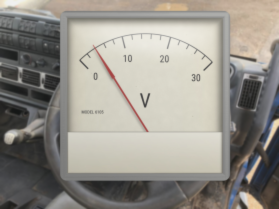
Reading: value=4 unit=V
